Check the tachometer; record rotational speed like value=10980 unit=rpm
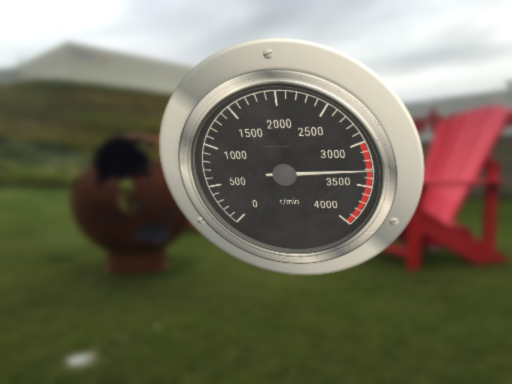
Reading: value=3300 unit=rpm
